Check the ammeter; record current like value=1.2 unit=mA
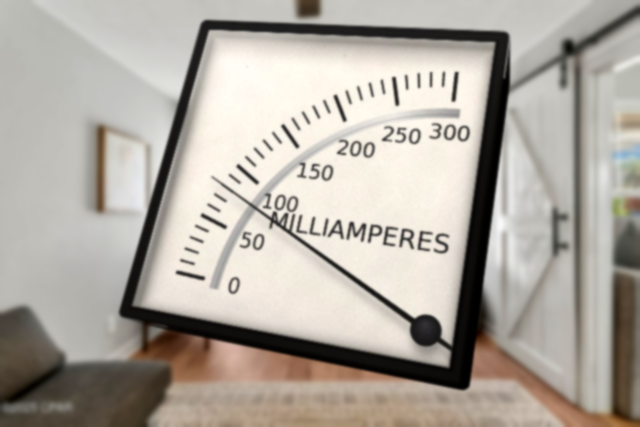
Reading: value=80 unit=mA
